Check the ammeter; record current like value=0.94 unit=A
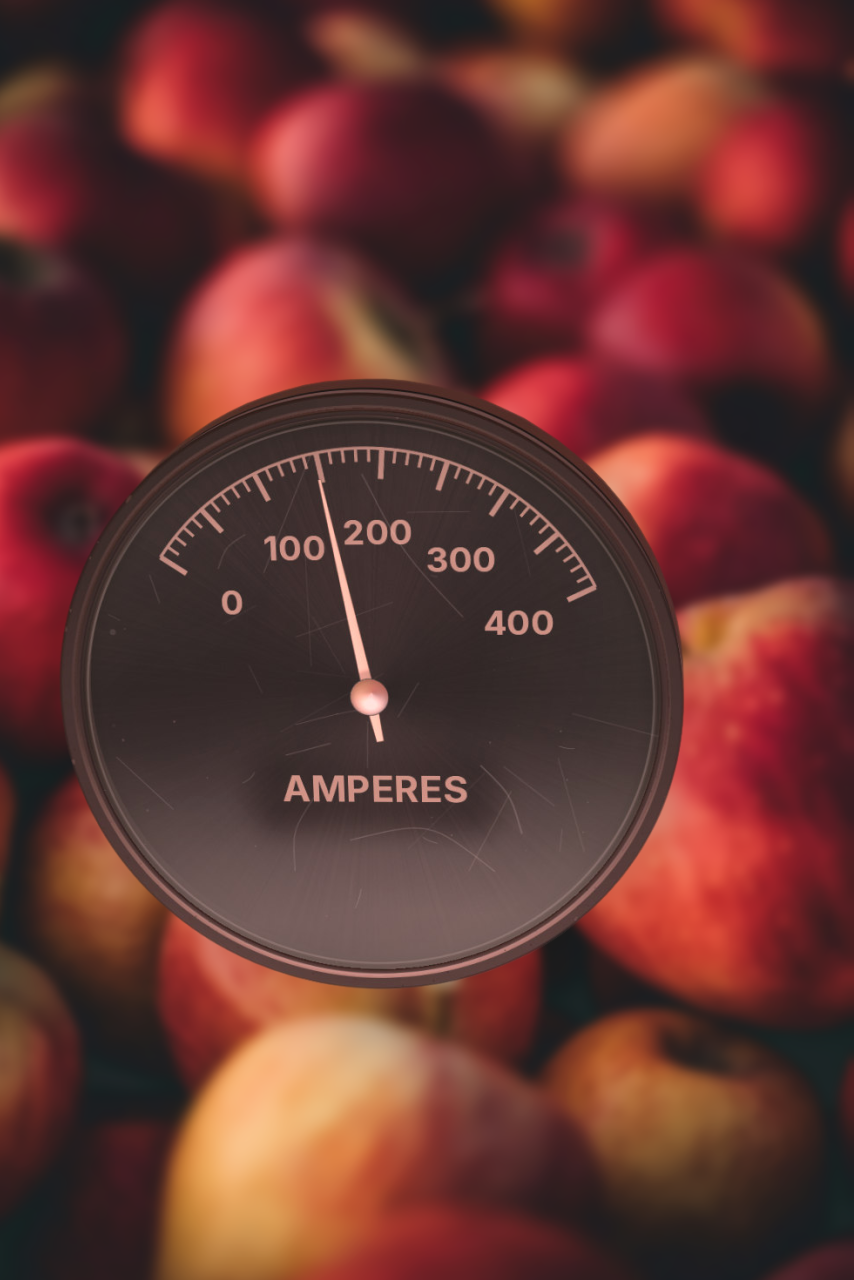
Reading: value=150 unit=A
